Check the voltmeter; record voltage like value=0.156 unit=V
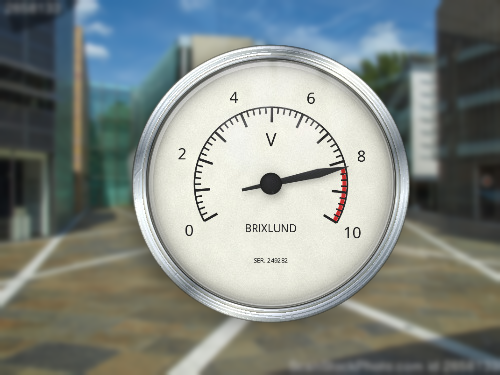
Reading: value=8.2 unit=V
